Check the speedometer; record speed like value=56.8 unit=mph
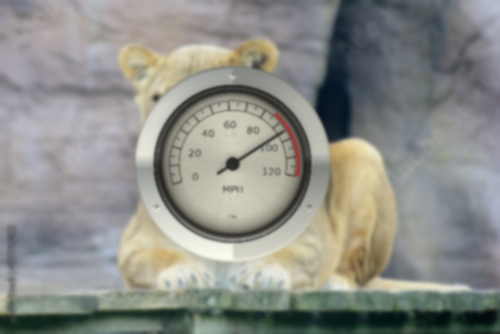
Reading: value=95 unit=mph
